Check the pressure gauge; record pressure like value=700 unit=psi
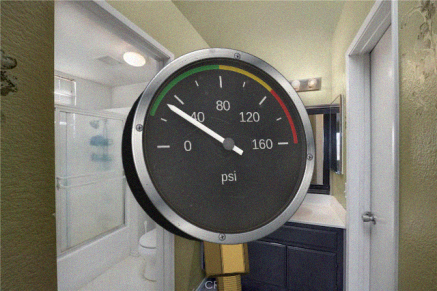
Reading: value=30 unit=psi
